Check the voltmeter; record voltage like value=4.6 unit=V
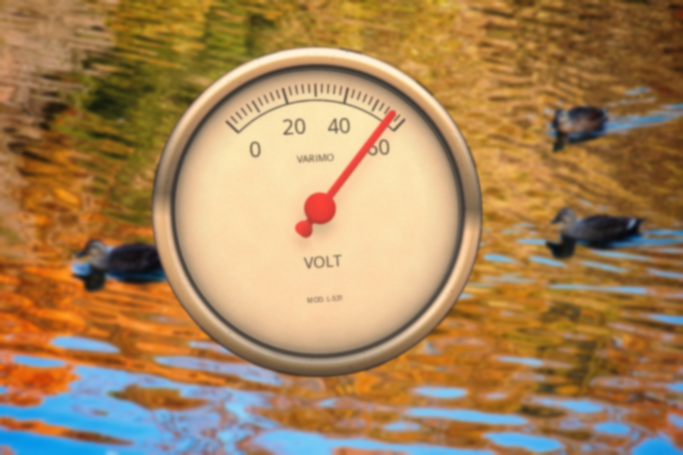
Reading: value=56 unit=V
